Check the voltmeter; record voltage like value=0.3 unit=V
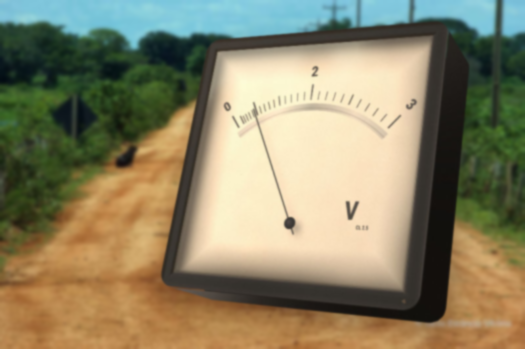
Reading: value=1 unit=V
